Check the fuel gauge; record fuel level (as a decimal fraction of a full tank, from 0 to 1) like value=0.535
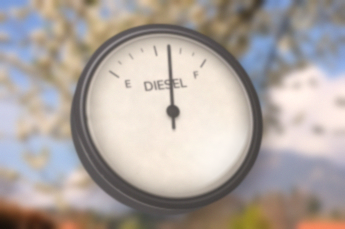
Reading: value=0.625
